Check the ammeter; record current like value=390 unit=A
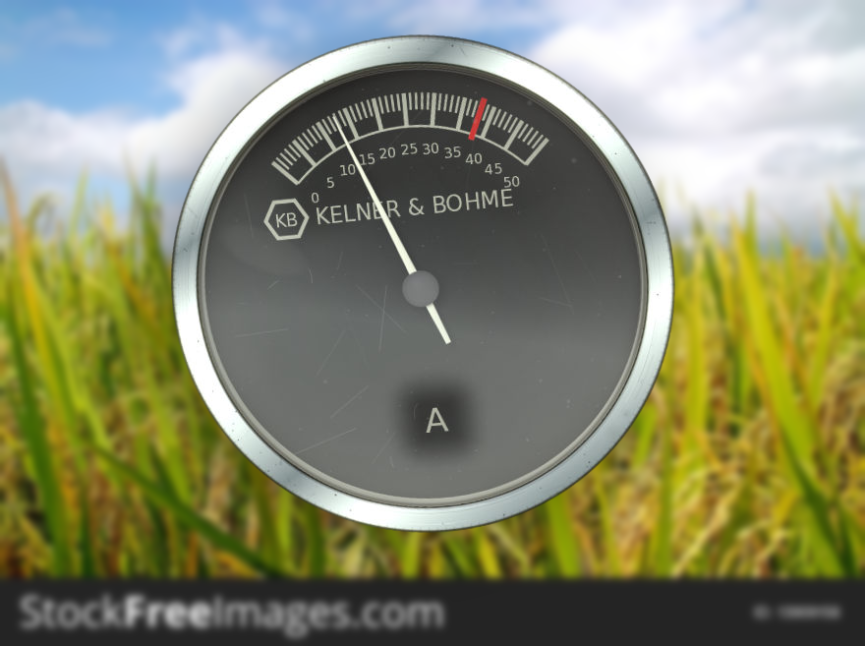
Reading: value=13 unit=A
